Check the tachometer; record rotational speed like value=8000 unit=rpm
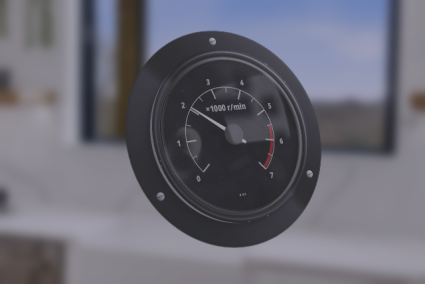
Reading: value=2000 unit=rpm
